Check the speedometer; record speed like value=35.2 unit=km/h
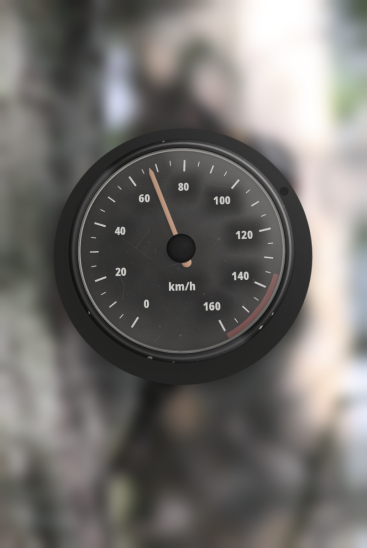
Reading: value=67.5 unit=km/h
